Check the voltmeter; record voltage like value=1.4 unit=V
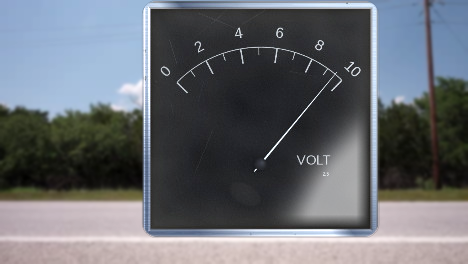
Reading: value=9.5 unit=V
